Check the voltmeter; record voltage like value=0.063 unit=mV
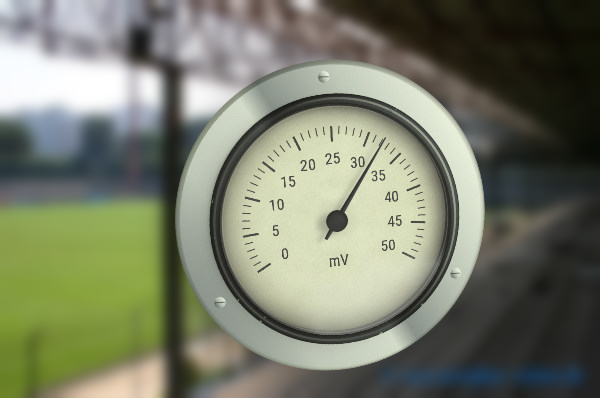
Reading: value=32 unit=mV
